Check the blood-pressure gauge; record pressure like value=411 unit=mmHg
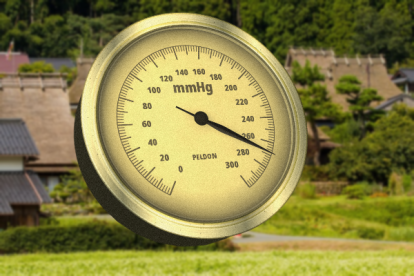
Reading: value=270 unit=mmHg
